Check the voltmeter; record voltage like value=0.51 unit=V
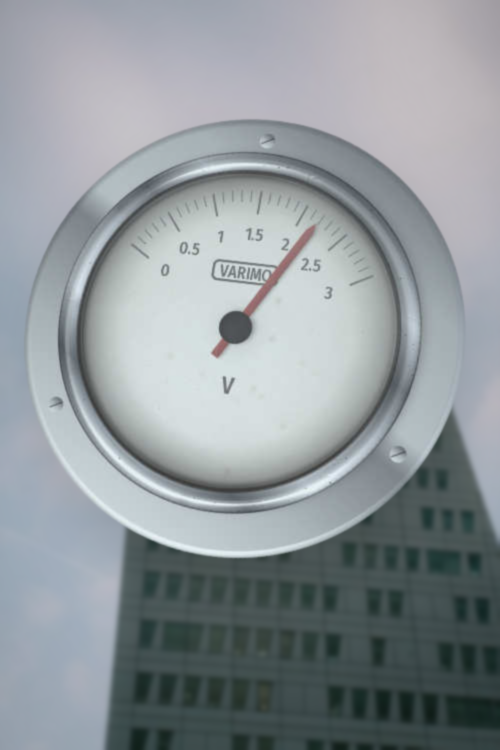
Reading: value=2.2 unit=V
